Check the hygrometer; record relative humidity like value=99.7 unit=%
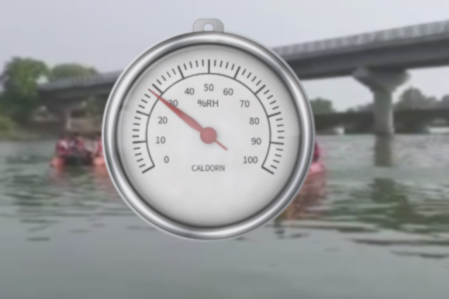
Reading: value=28 unit=%
